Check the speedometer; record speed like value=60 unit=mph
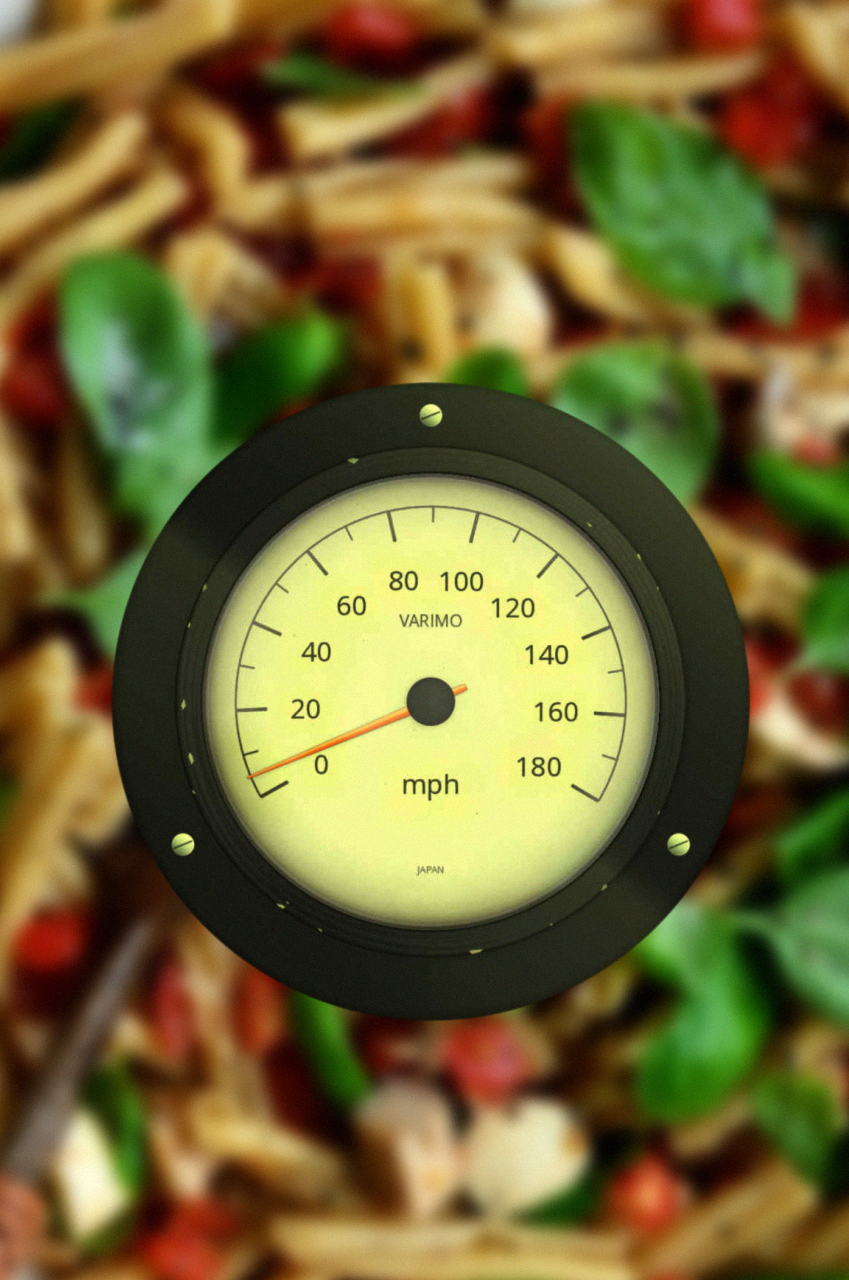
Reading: value=5 unit=mph
